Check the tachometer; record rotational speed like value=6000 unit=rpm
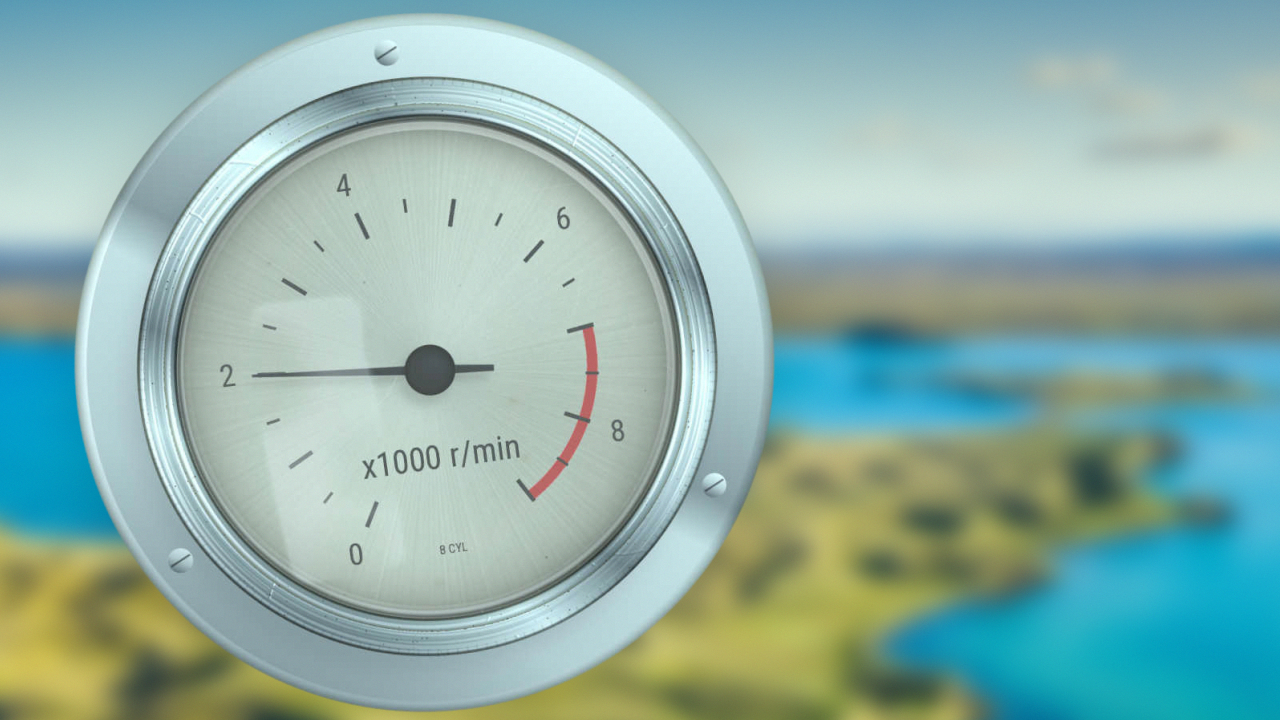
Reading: value=2000 unit=rpm
